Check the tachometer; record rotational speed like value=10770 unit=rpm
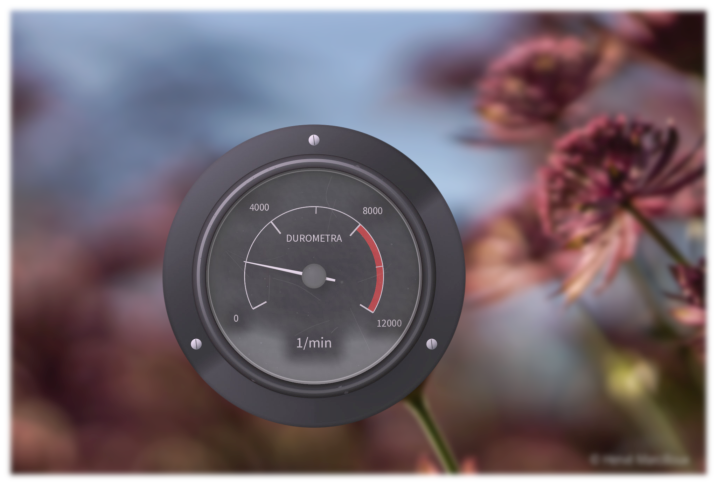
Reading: value=2000 unit=rpm
